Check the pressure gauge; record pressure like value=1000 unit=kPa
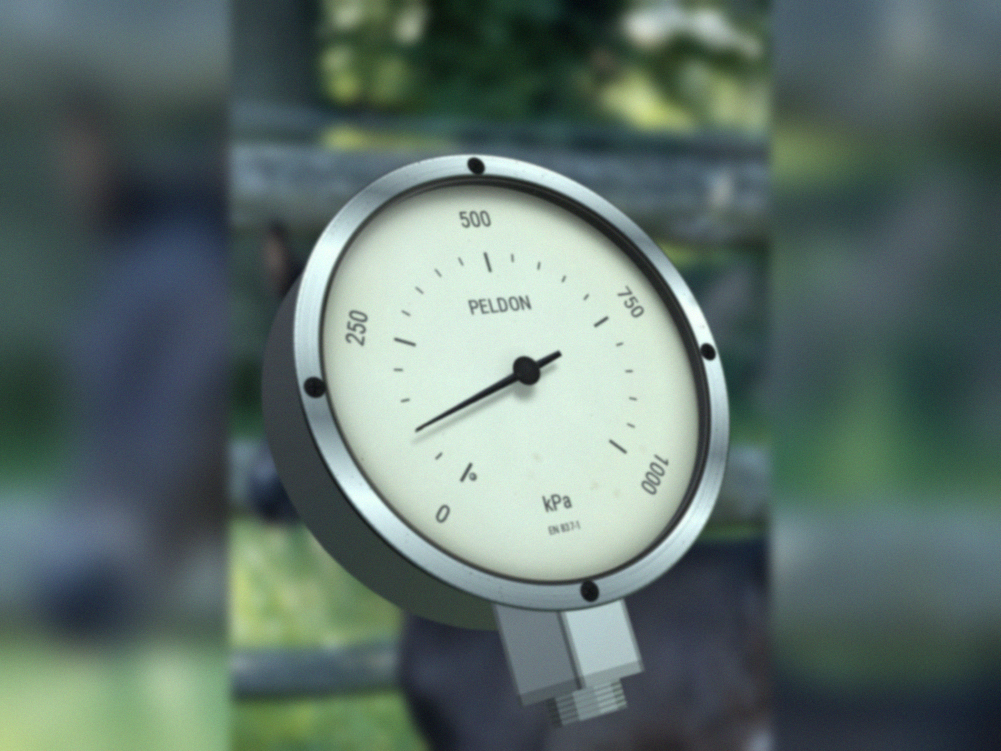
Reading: value=100 unit=kPa
